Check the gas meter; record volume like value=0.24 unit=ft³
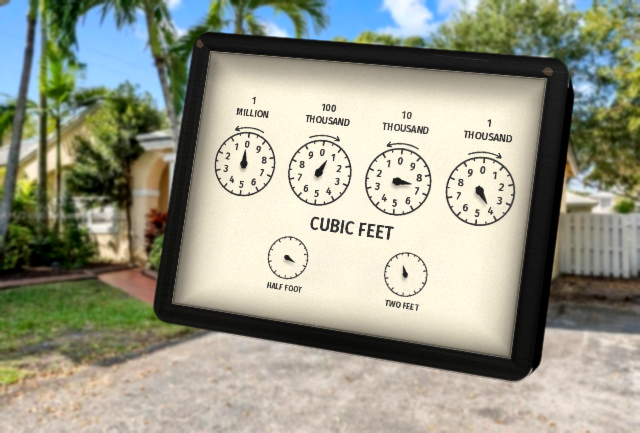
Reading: value=7400 unit=ft³
